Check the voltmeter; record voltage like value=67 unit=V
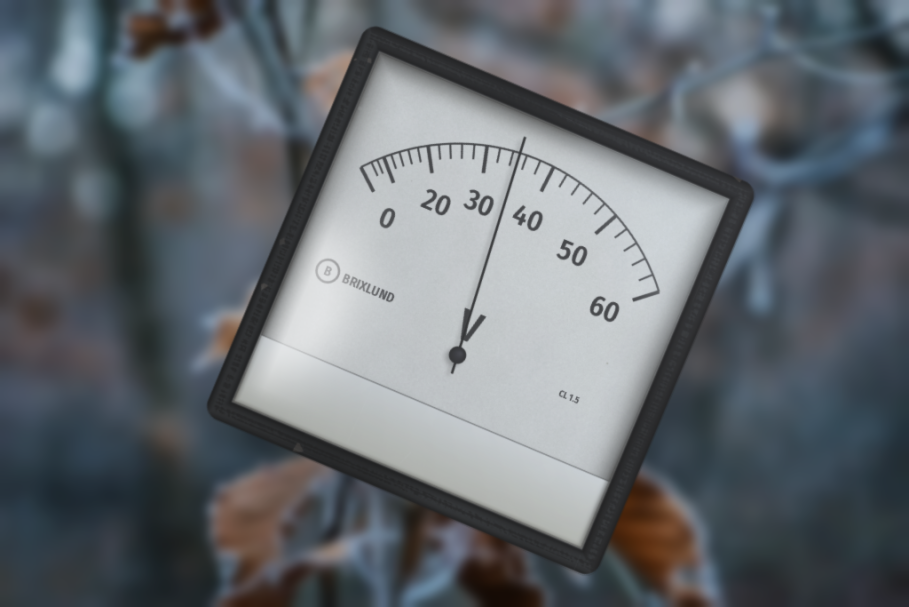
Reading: value=35 unit=V
